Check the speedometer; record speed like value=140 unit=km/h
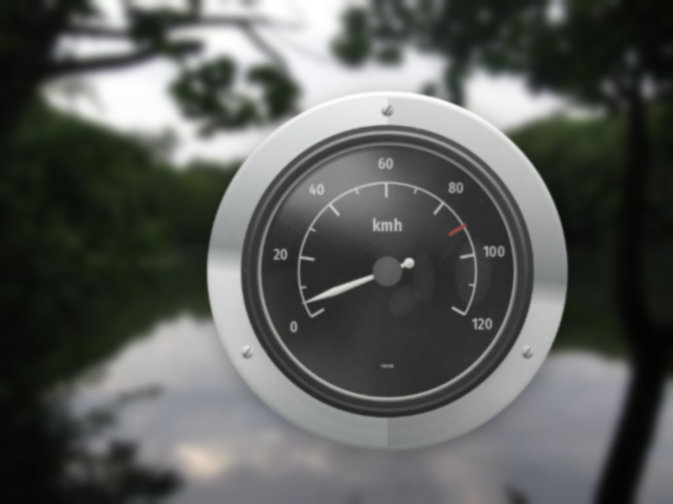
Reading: value=5 unit=km/h
